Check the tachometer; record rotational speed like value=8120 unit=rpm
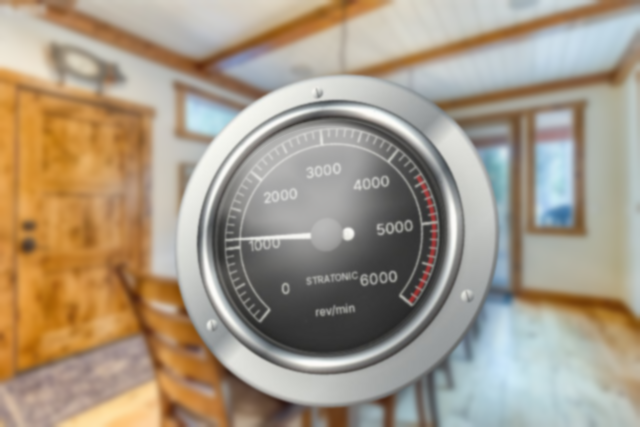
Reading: value=1100 unit=rpm
